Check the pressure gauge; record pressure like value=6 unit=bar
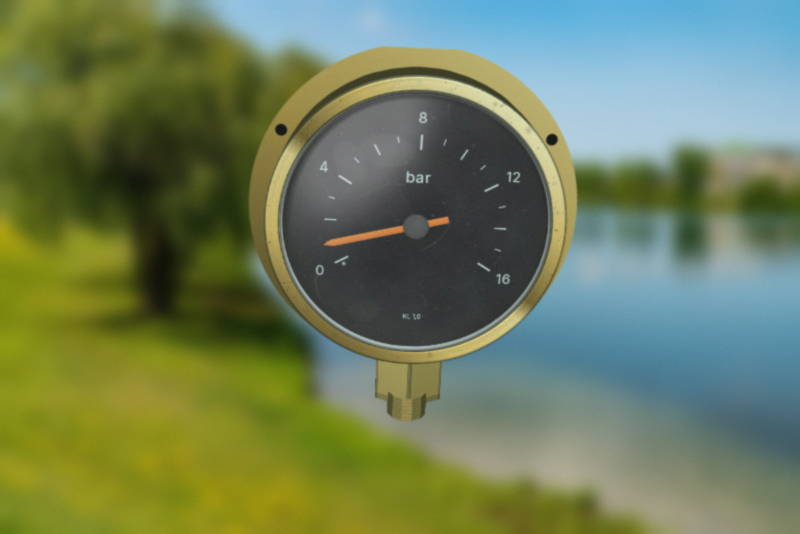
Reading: value=1 unit=bar
